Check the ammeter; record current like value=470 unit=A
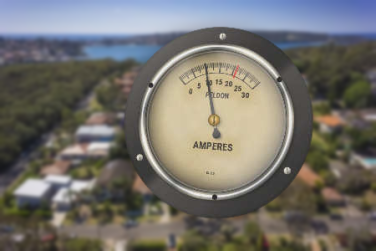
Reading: value=10 unit=A
